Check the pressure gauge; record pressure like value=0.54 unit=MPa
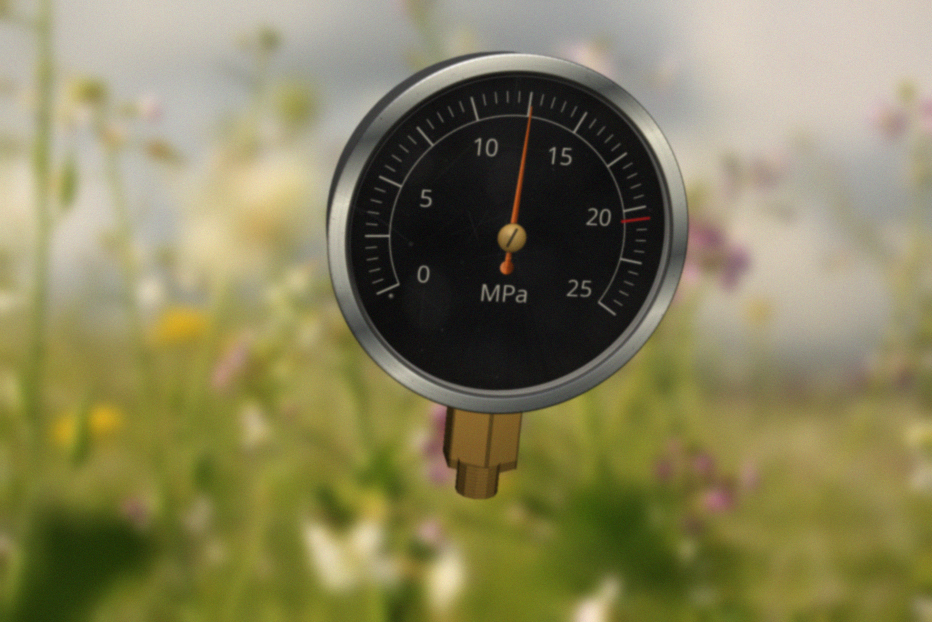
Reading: value=12.5 unit=MPa
